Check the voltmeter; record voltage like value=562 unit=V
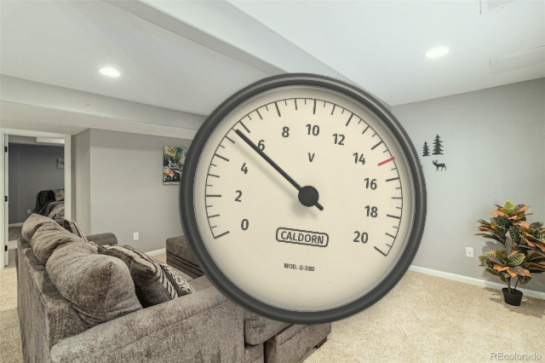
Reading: value=5.5 unit=V
